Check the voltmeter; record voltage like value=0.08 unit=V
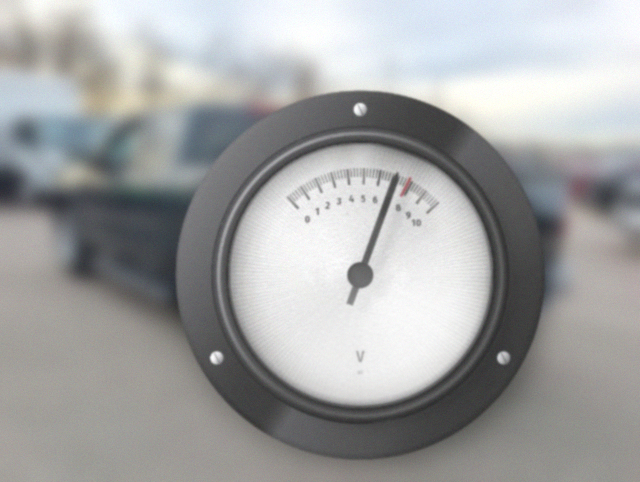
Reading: value=7 unit=V
